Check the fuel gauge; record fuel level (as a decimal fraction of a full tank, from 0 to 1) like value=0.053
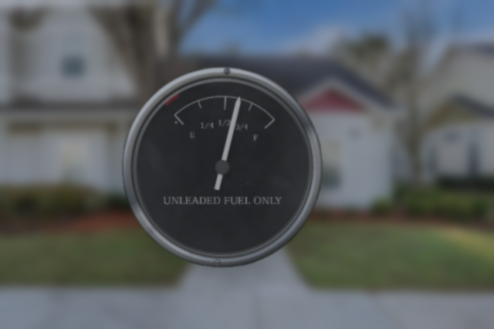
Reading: value=0.625
